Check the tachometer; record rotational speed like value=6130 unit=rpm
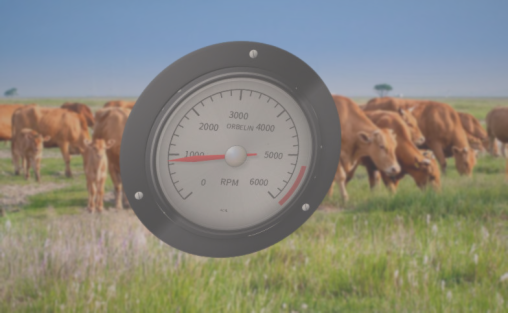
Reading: value=900 unit=rpm
